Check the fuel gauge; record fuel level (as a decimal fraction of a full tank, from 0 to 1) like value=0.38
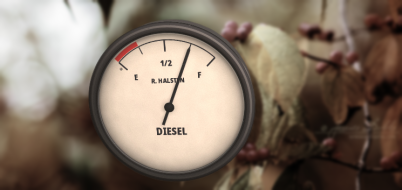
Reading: value=0.75
